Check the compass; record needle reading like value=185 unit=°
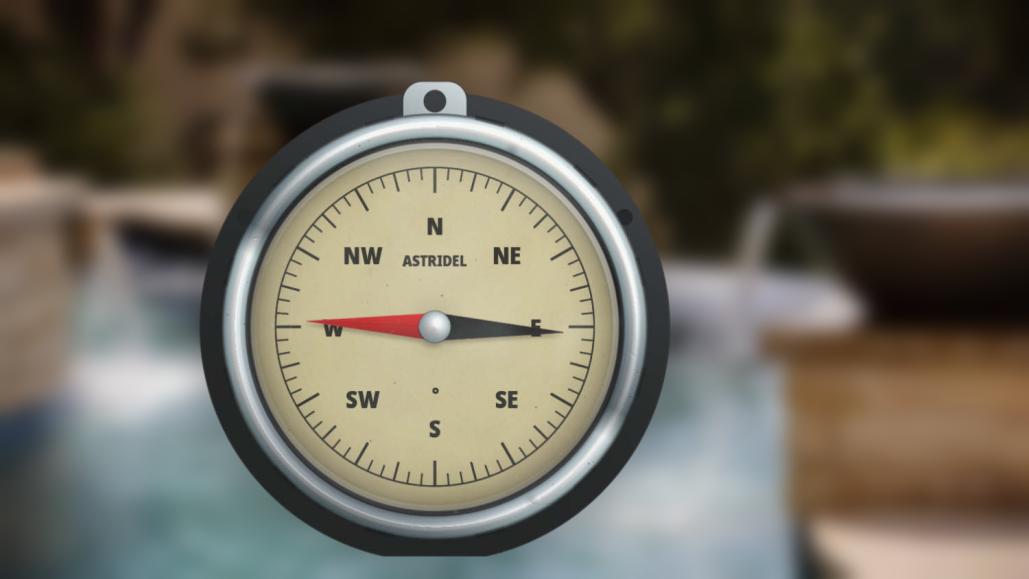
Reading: value=272.5 unit=°
